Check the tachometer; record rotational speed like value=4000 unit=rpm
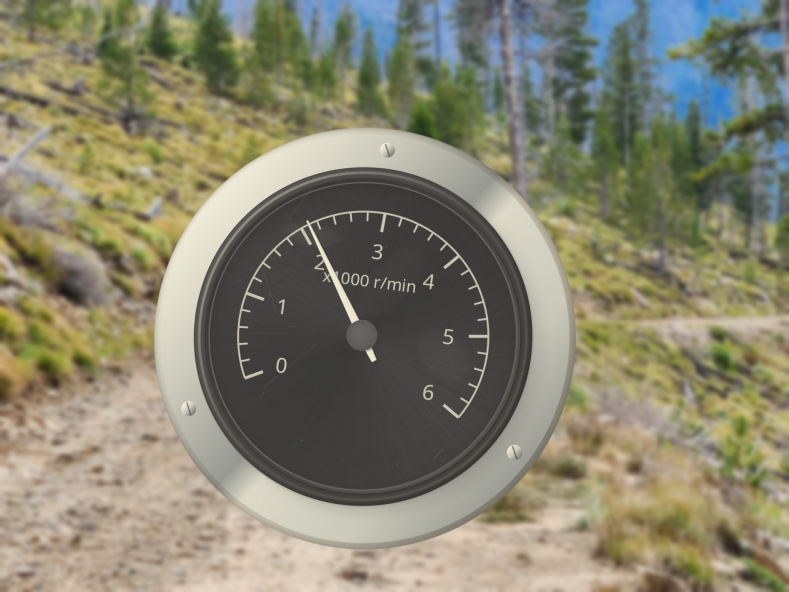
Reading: value=2100 unit=rpm
